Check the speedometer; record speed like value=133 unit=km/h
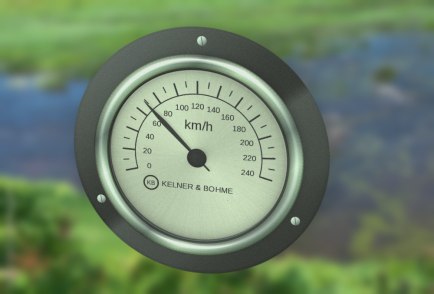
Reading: value=70 unit=km/h
